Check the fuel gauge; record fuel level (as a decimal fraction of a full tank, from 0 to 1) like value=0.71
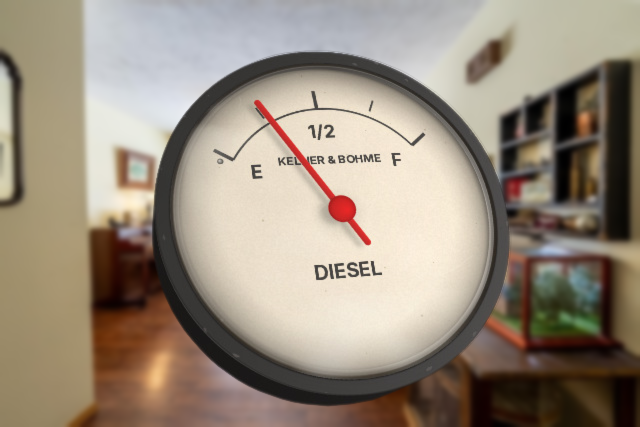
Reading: value=0.25
